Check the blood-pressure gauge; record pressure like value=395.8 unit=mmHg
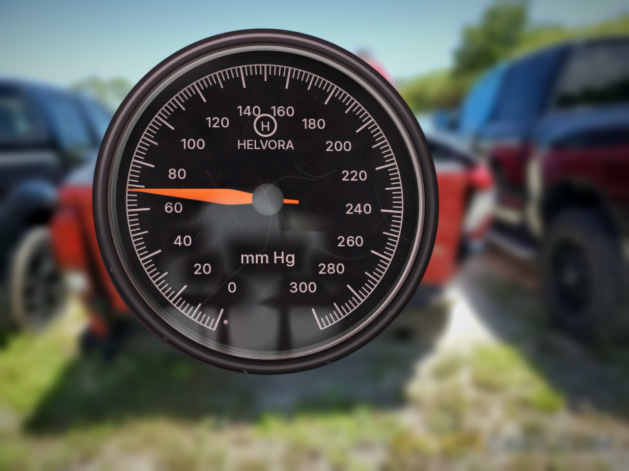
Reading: value=68 unit=mmHg
